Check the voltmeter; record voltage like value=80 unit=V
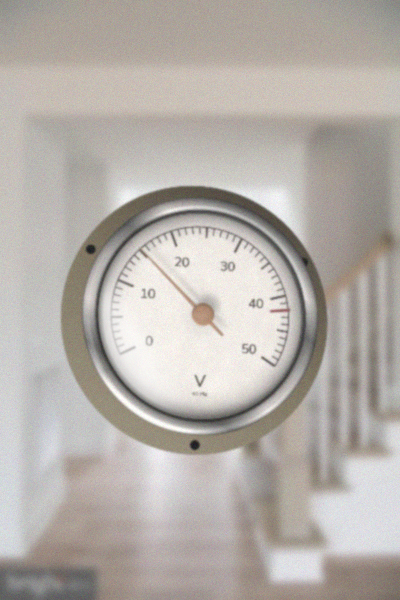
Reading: value=15 unit=V
